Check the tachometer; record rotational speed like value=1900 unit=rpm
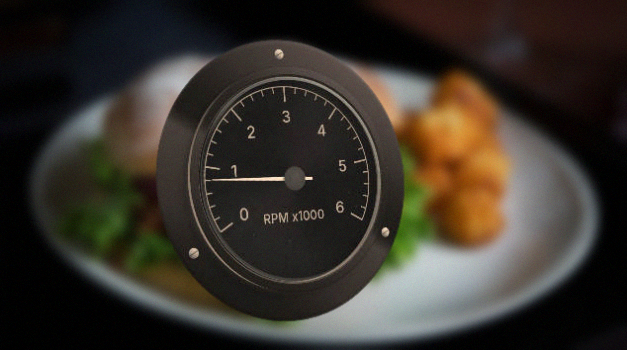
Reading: value=800 unit=rpm
